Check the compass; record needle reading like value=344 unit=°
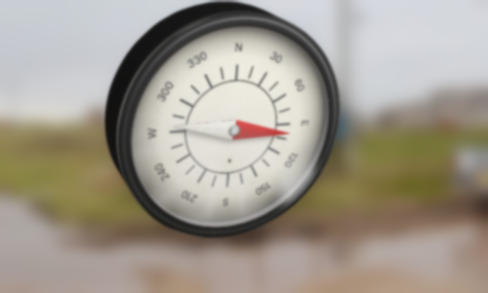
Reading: value=97.5 unit=°
